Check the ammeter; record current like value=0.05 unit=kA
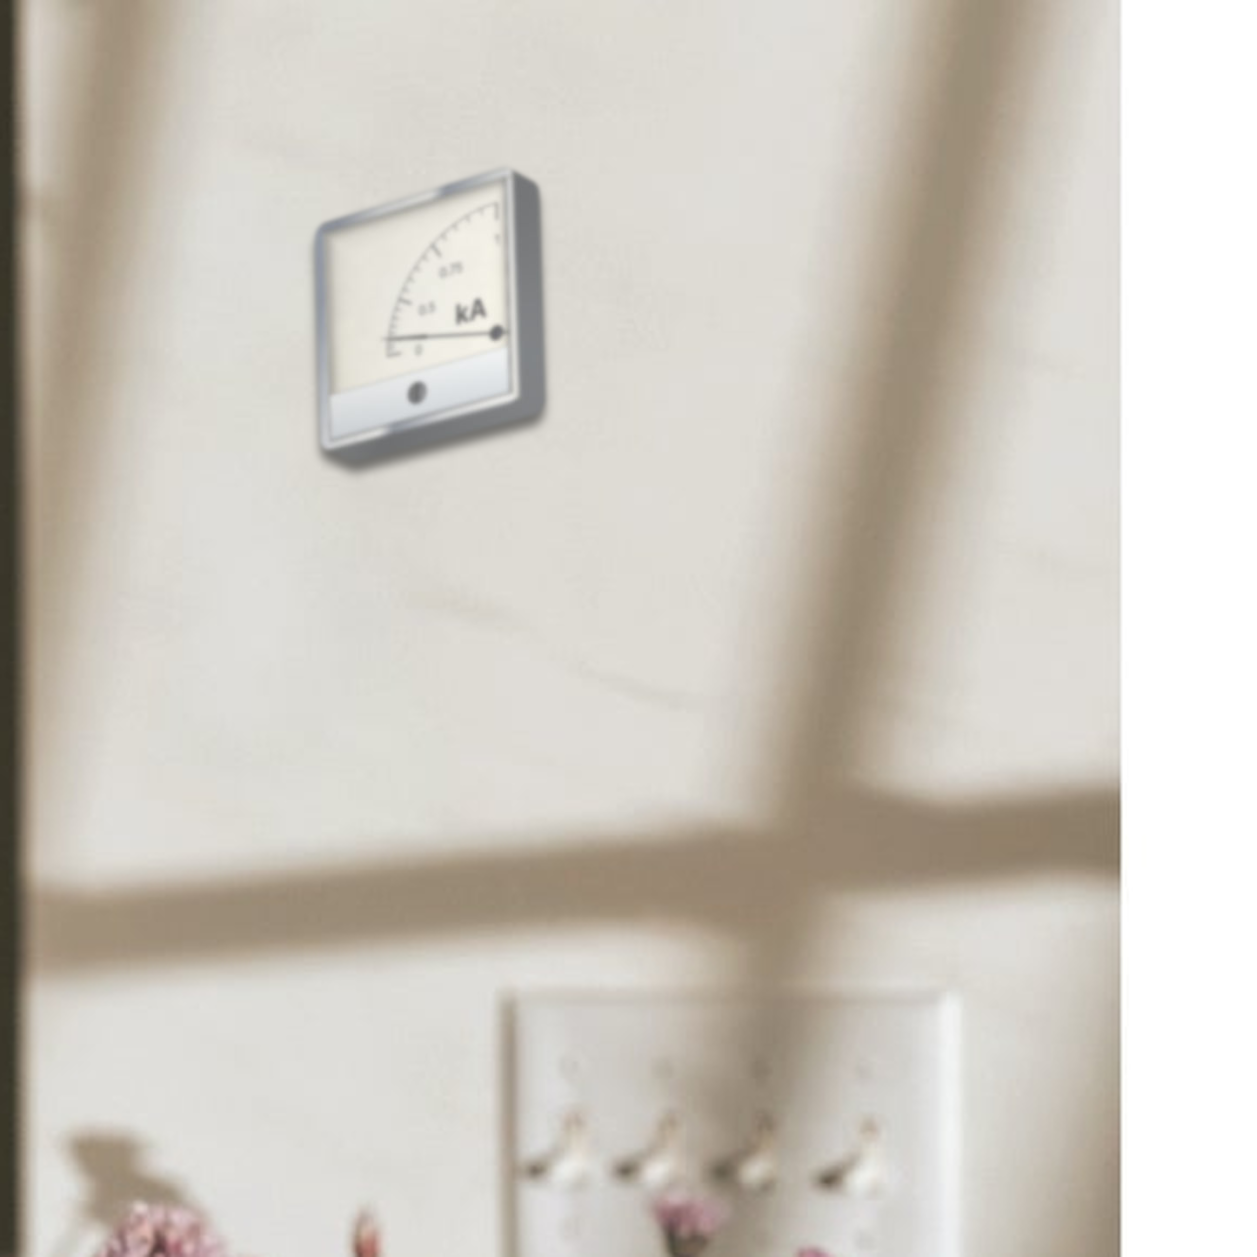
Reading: value=0.25 unit=kA
